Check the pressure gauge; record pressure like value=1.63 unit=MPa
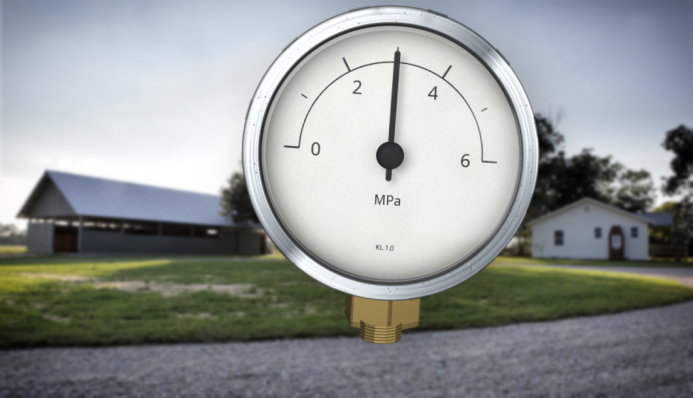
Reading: value=3 unit=MPa
